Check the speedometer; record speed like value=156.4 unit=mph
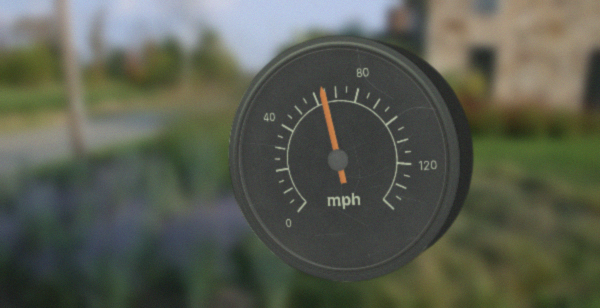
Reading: value=65 unit=mph
